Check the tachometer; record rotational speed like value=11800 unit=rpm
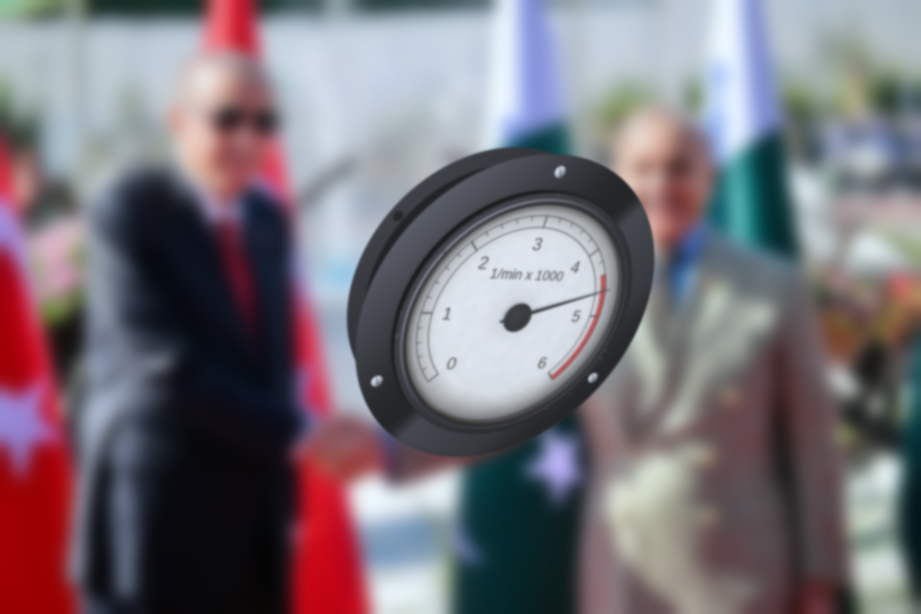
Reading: value=4600 unit=rpm
